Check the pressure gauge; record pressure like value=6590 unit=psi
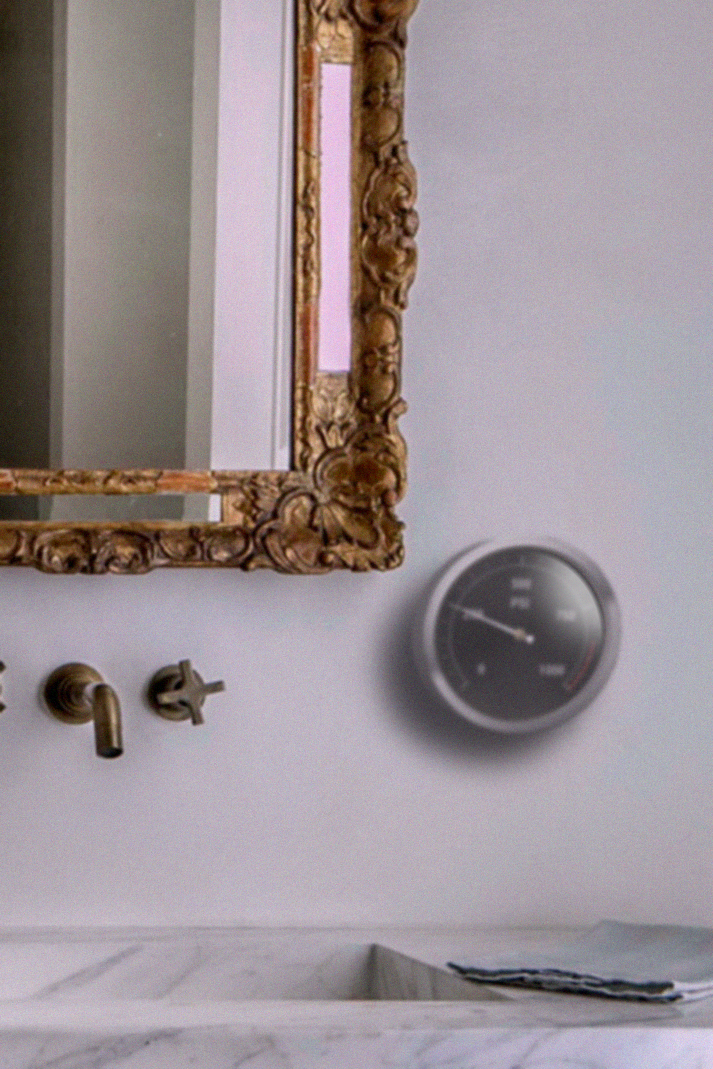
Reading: value=250 unit=psi
